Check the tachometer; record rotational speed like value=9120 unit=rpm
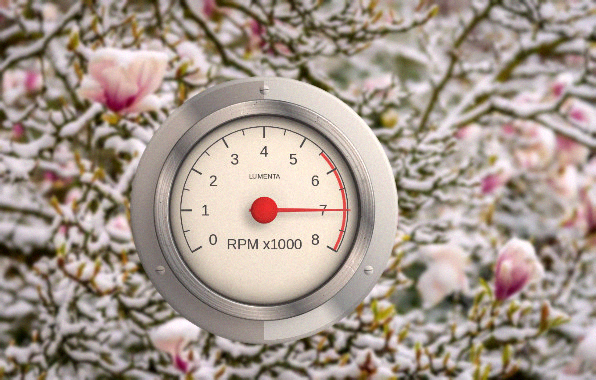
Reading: value=7000 unit=rpm
